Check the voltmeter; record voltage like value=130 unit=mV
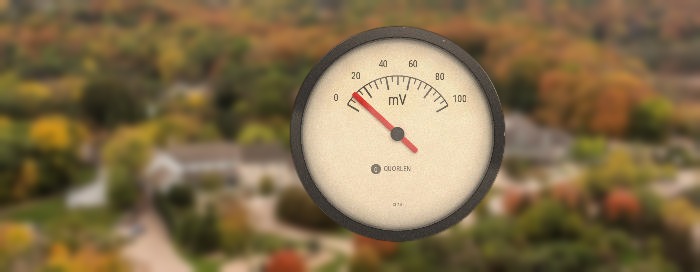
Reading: value=10 unit=mV
